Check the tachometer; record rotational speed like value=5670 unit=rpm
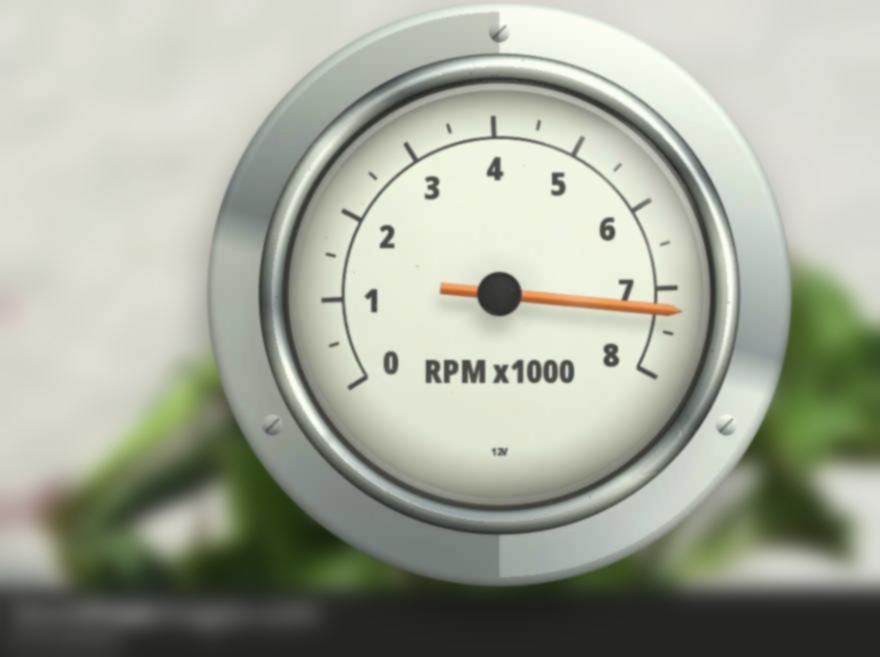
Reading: value=7250 unit=rpm
